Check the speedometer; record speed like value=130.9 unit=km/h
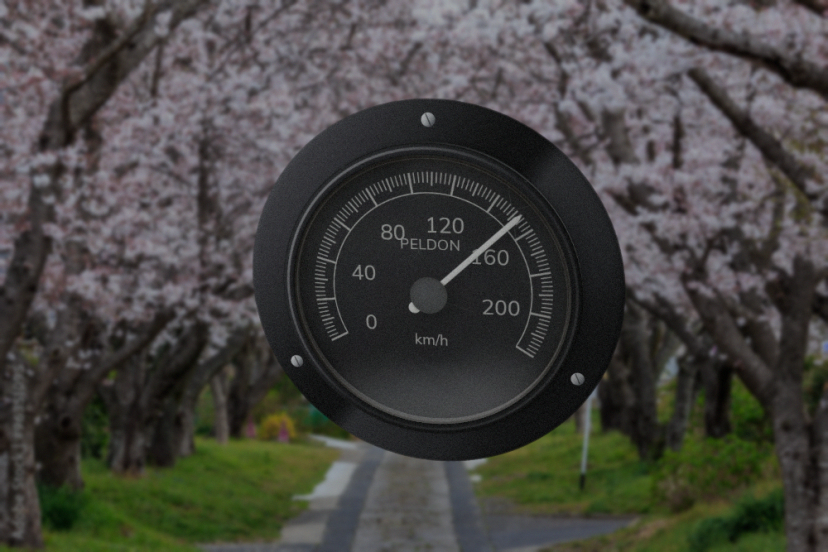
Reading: value=152 unit=km/h
